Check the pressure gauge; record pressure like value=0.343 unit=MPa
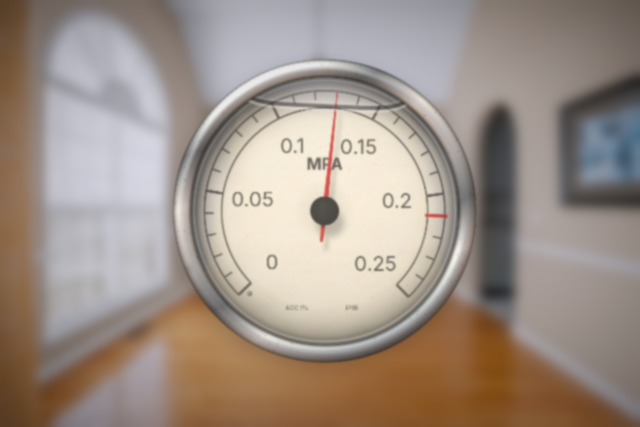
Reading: value=0.13 unit=MPa
